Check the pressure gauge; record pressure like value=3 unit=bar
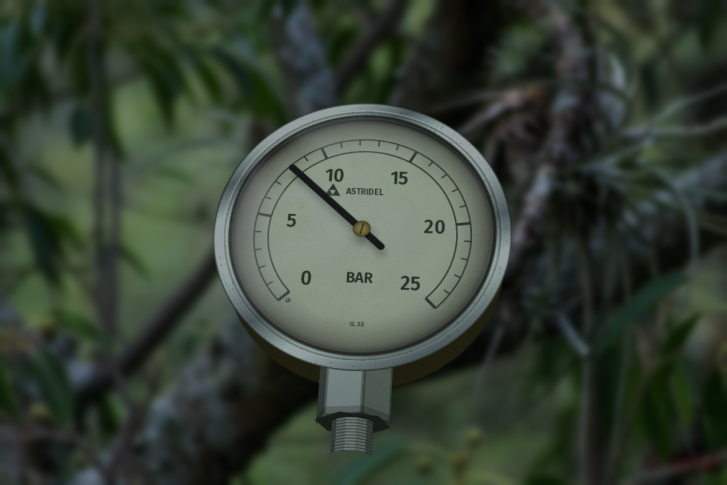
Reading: value=8 unit=bar
